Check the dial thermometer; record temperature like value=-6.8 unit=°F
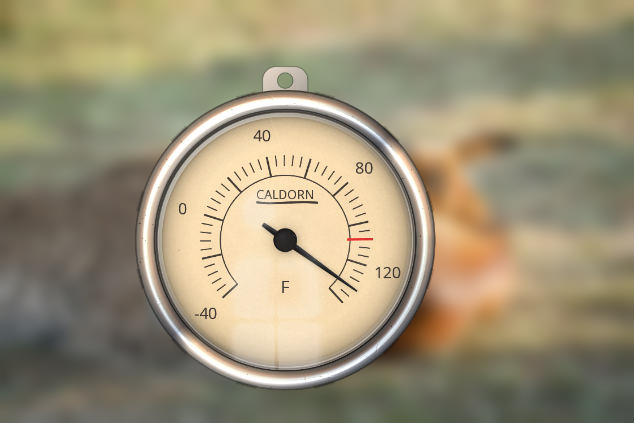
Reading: value=132 unit=°F
